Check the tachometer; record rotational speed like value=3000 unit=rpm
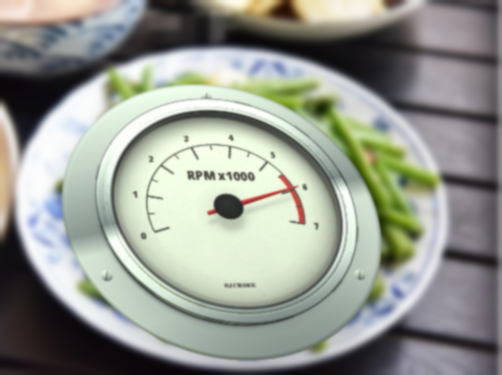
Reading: value=6000 unit=rpm
